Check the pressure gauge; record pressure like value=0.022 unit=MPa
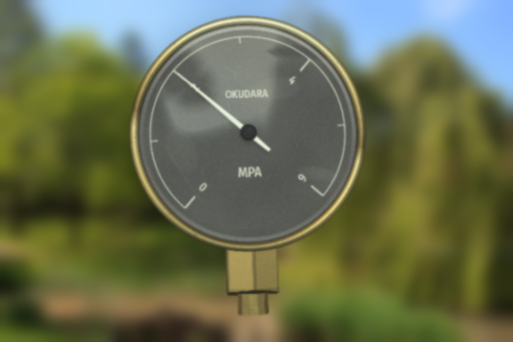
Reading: value=2 unit=MPa
